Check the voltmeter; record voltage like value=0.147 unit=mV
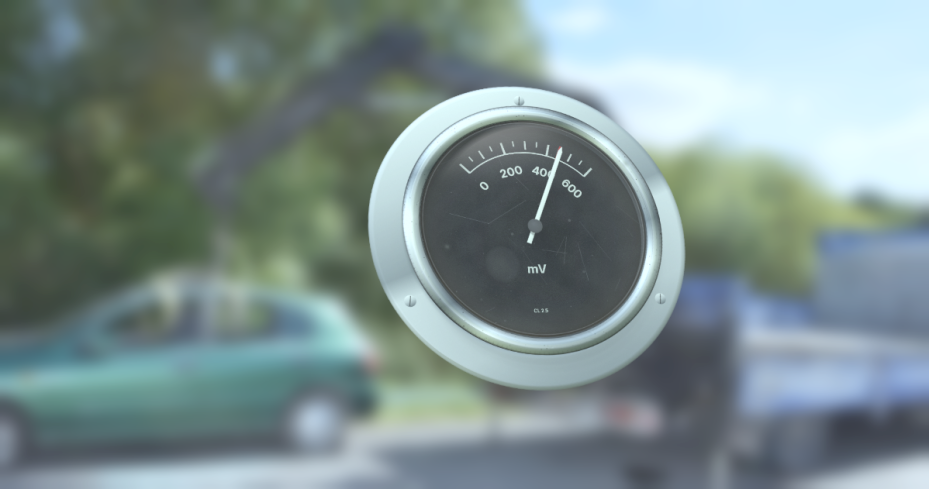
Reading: value=450 unit=mV
